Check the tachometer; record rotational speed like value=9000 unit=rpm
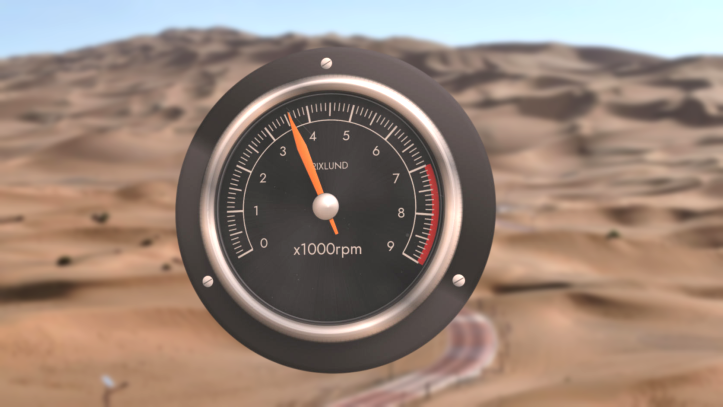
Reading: value=3600 unit=rpm
